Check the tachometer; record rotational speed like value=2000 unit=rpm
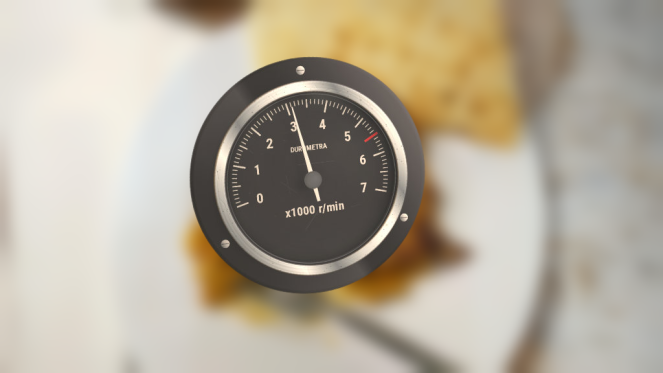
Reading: value=3100 unit=rpm
